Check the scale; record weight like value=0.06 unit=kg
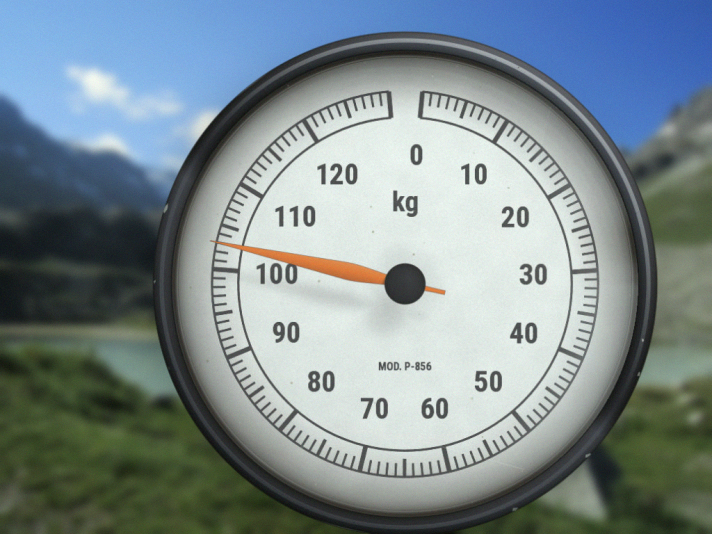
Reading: value=103 unit=kg
